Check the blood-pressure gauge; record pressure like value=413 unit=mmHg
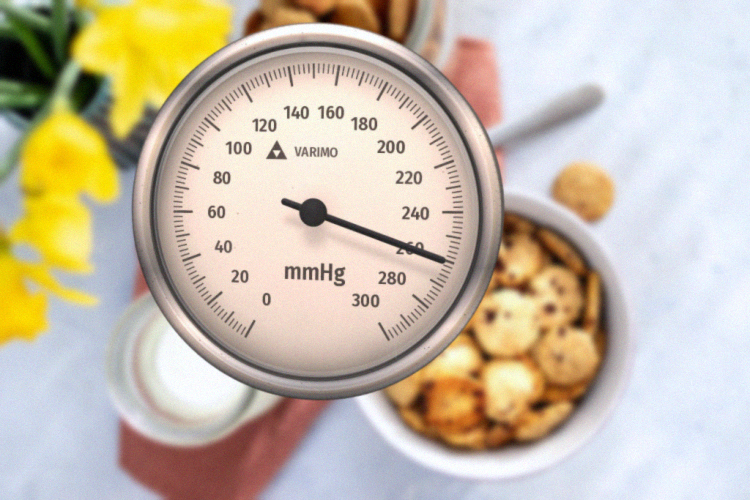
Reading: value=260 unit=mmHg
